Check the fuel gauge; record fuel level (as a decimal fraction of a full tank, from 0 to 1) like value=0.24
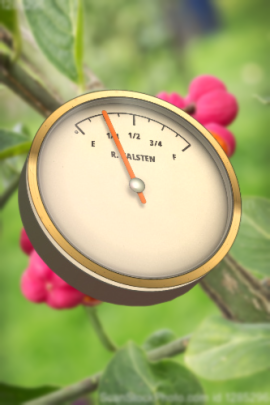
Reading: value=0.25
